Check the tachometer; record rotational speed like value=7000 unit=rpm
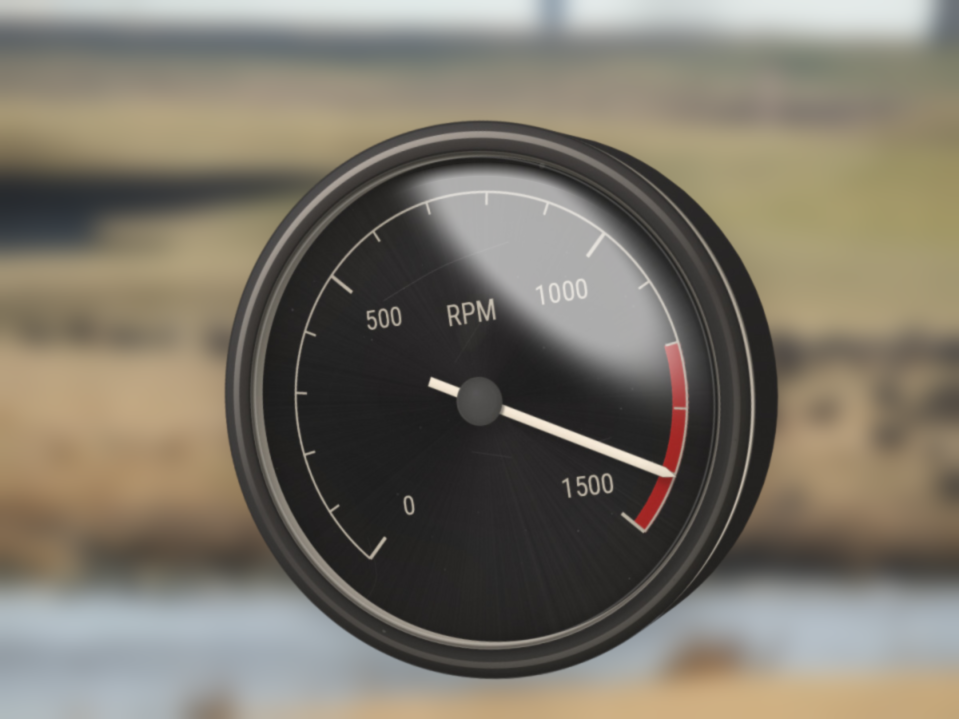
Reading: value=1400 unit=rpm
